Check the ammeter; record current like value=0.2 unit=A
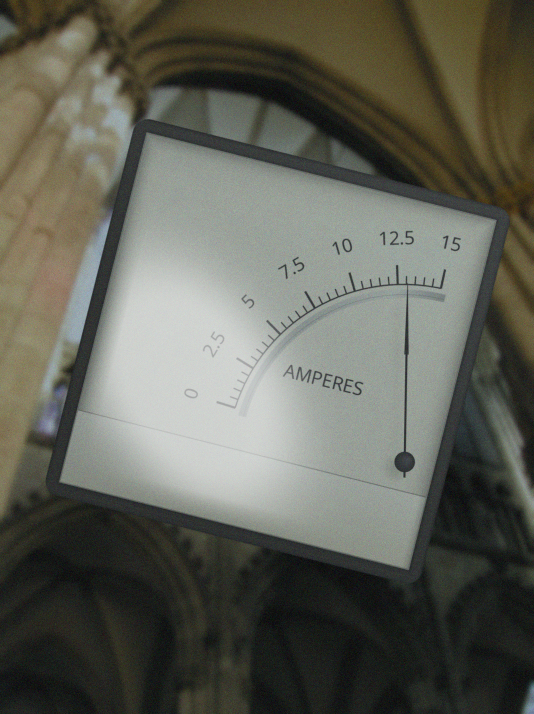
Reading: value=13 unit=A
